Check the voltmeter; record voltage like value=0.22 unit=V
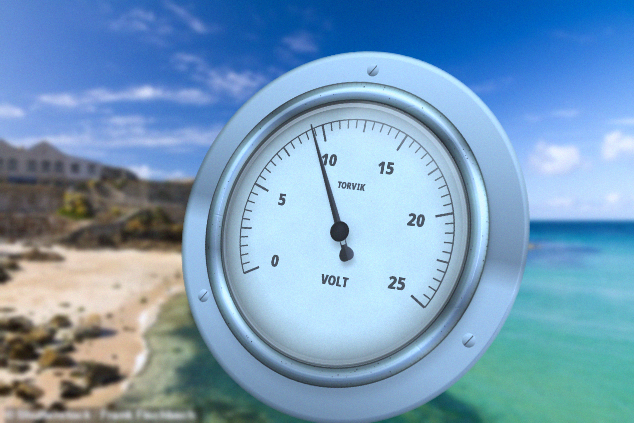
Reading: value=9.5 unit=V
